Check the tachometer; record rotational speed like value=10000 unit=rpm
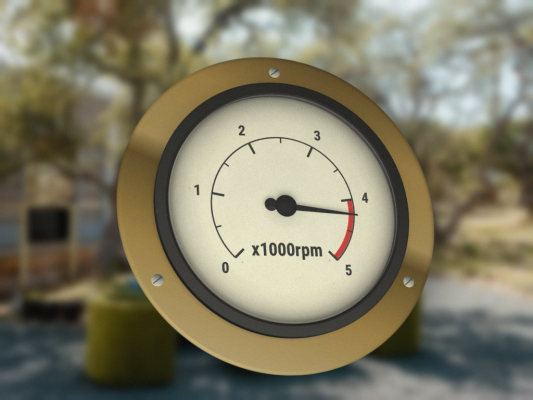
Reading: value=4250 unit=rpm
